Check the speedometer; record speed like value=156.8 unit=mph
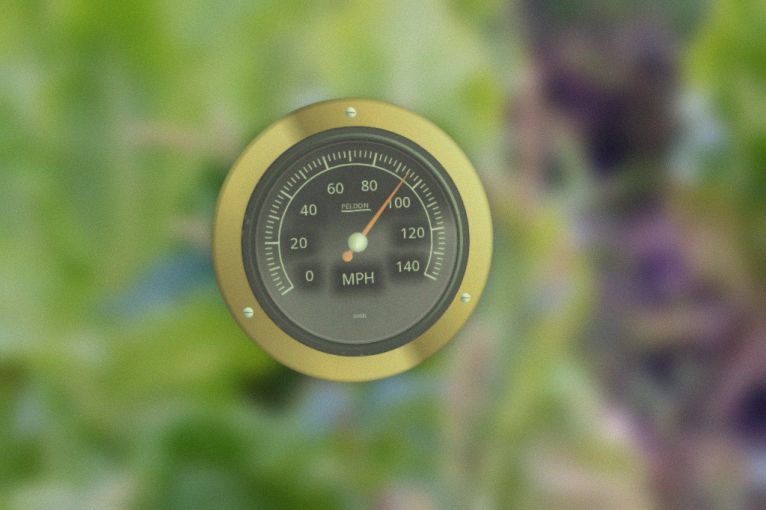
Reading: value=94 unit=mph
